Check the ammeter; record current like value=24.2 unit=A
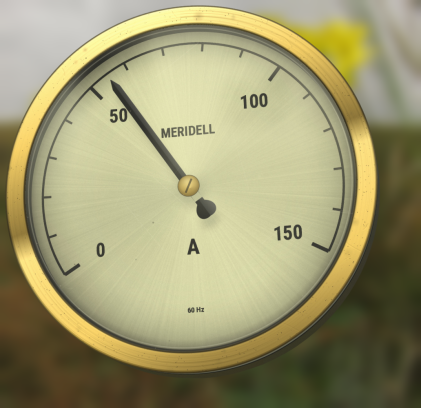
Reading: value=55 unit=A
